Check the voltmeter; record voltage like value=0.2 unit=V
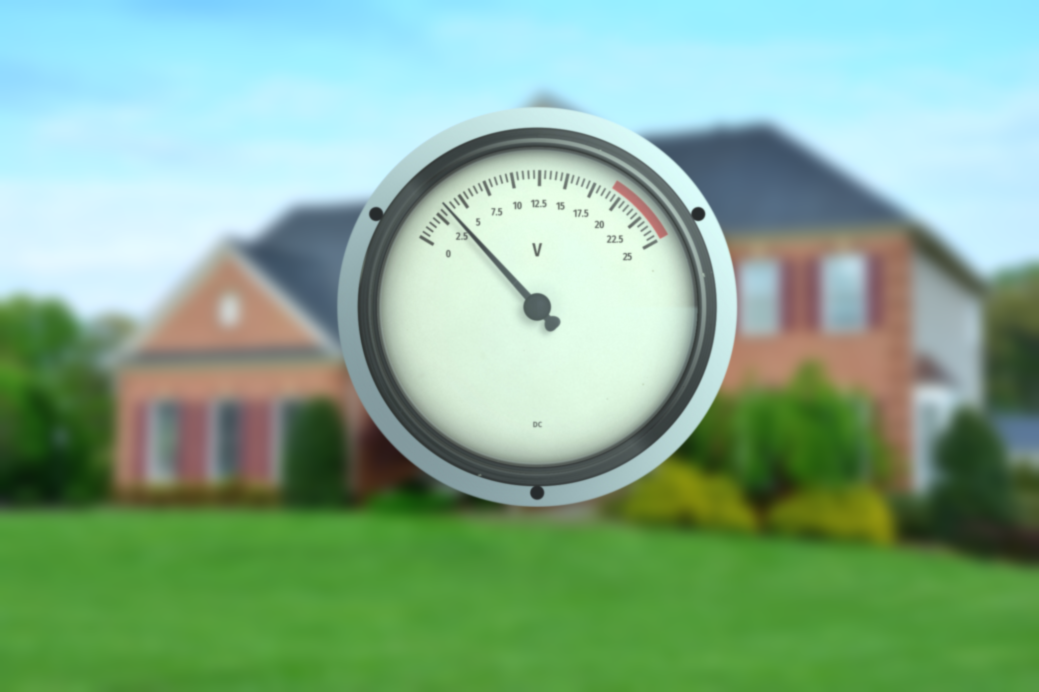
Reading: value=3.5 unit=V
